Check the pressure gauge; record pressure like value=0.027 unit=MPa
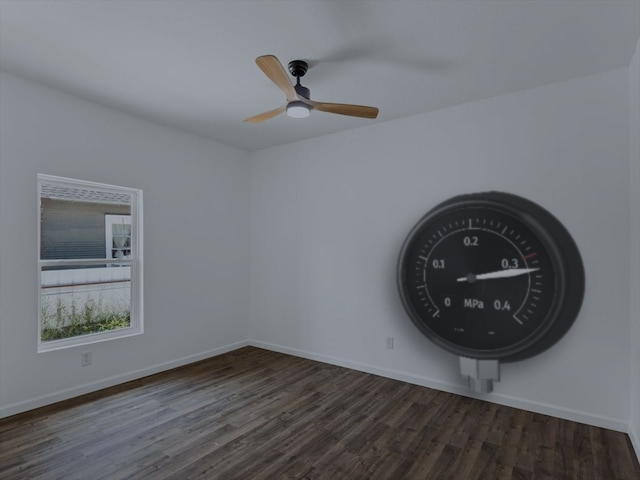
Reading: value=0.32 unit=MPa
